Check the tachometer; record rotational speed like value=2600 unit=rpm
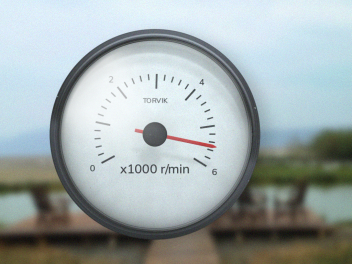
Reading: value=5500 unit=rpm
